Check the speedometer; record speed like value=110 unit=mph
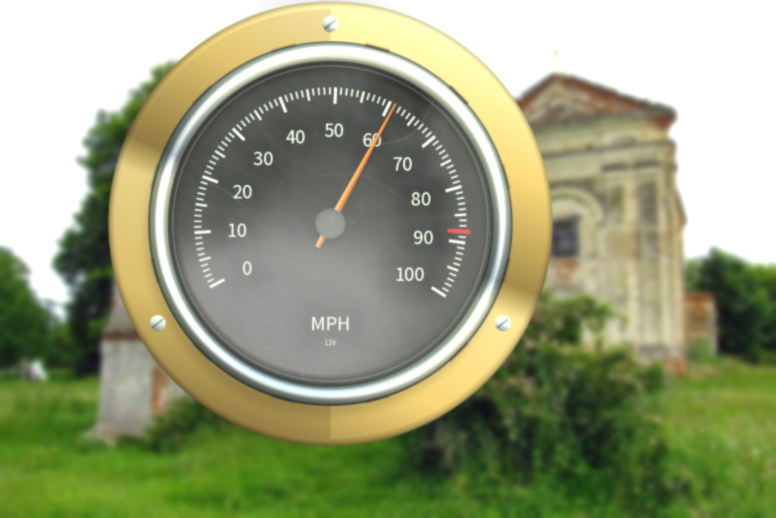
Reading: value=61 unit=mph
